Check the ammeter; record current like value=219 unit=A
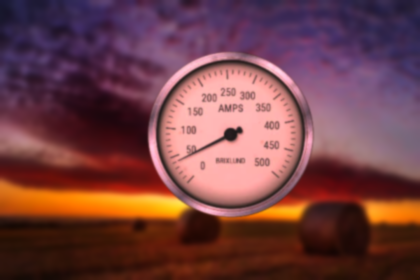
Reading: value=40 unit=A
